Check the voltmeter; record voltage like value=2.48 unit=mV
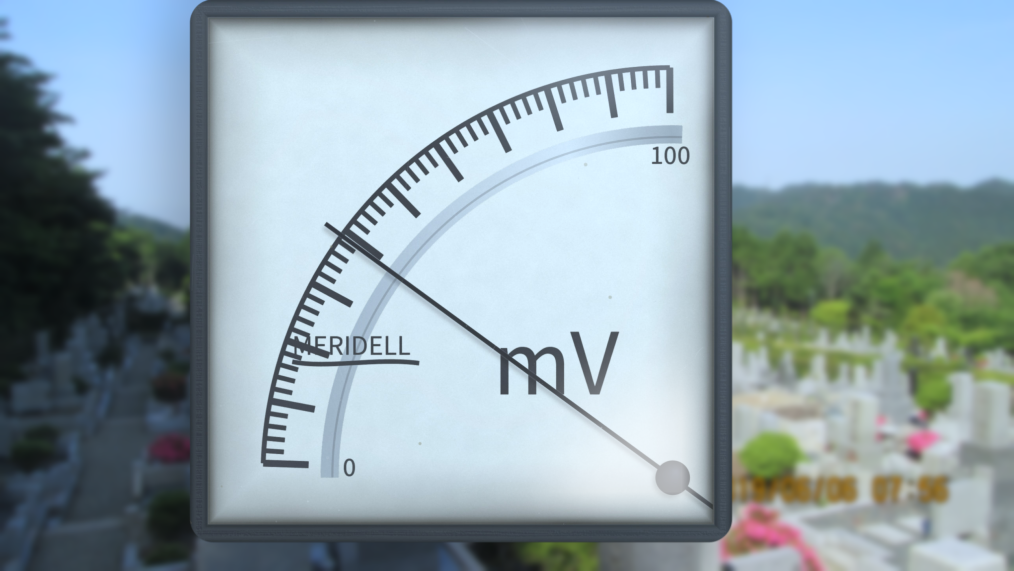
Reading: value=39 unit=mV
